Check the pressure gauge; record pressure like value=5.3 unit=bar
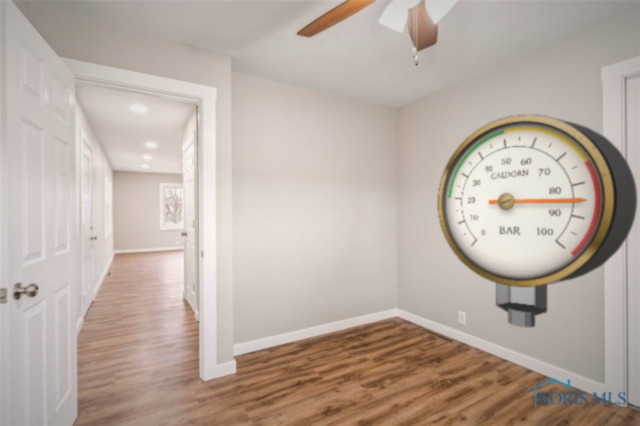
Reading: value=85 unit=bar
